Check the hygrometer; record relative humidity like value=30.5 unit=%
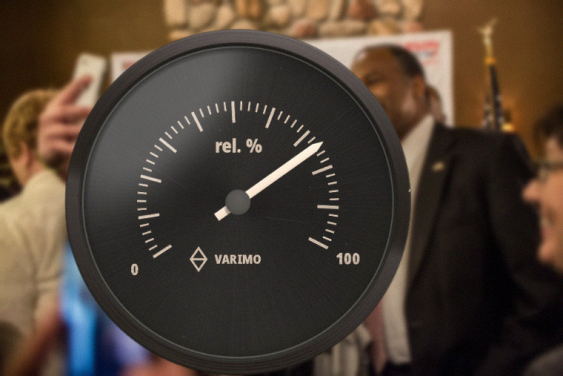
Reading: value=74 unit=%
